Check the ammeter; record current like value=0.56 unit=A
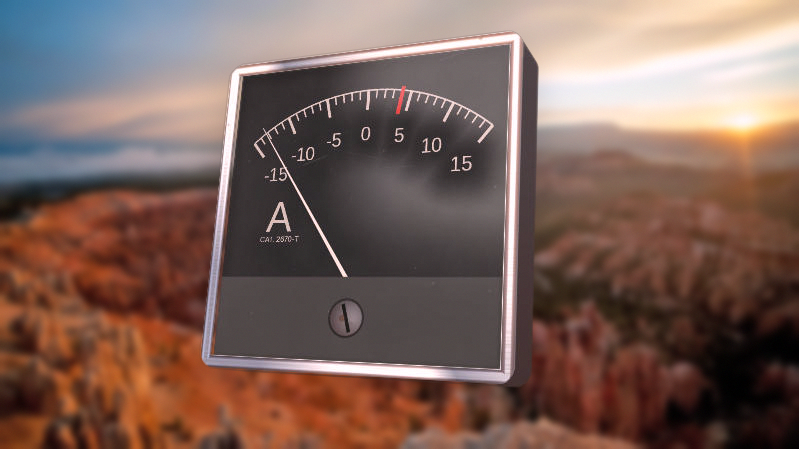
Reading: value=-13 unit=A
